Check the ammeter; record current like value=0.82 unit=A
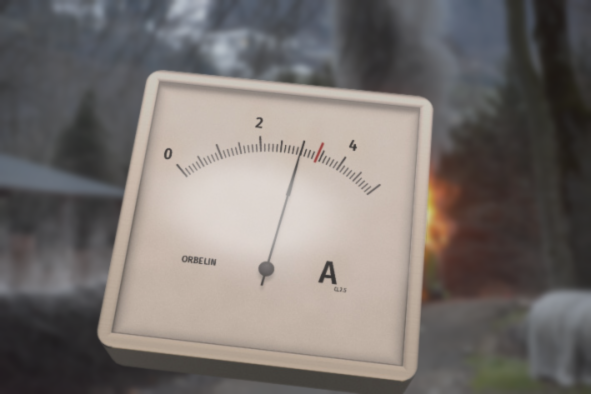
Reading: value=3 unit=A
